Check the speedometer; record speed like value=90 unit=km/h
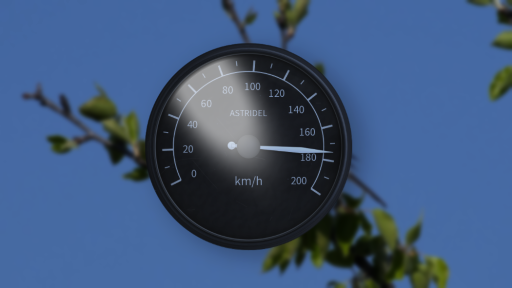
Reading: value=175 unit=km/h
